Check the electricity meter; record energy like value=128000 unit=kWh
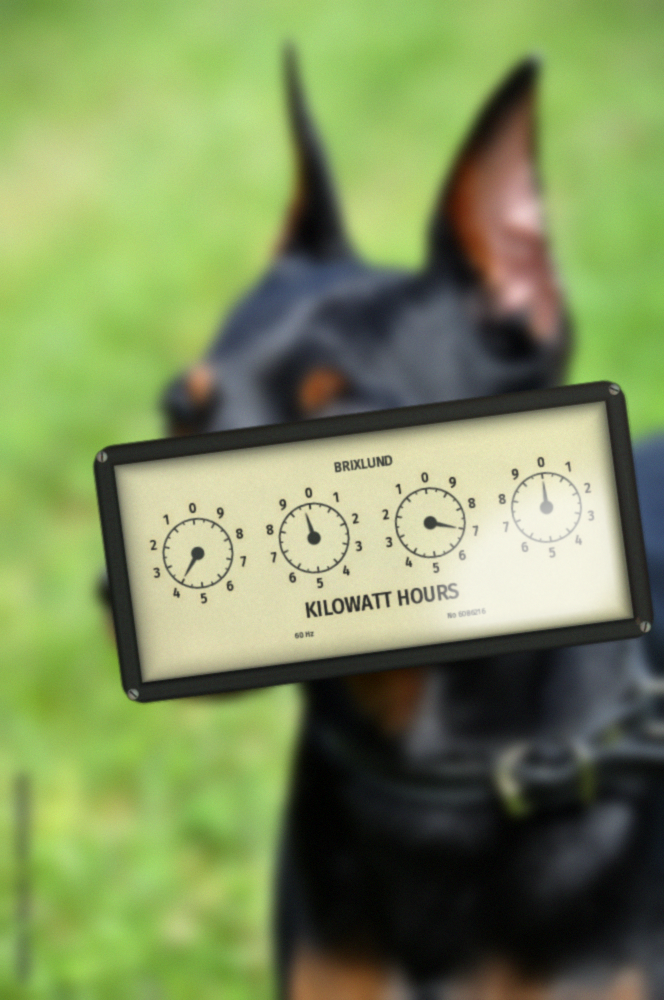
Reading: value=3970 unit=kWh
